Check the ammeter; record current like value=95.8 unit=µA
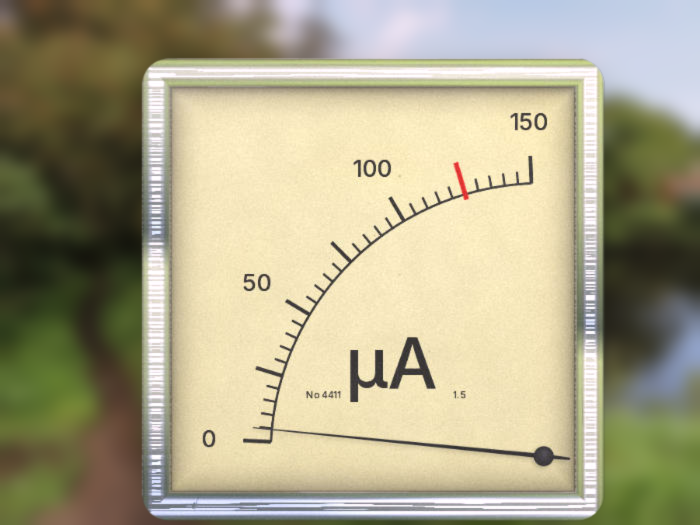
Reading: value=5 unit=µA
